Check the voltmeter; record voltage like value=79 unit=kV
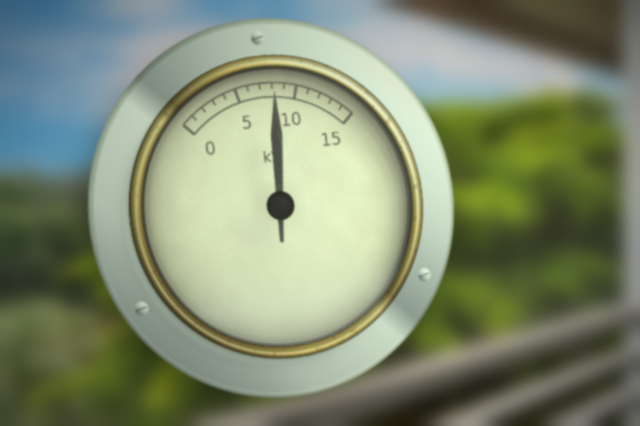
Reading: value=8 unit=kV
